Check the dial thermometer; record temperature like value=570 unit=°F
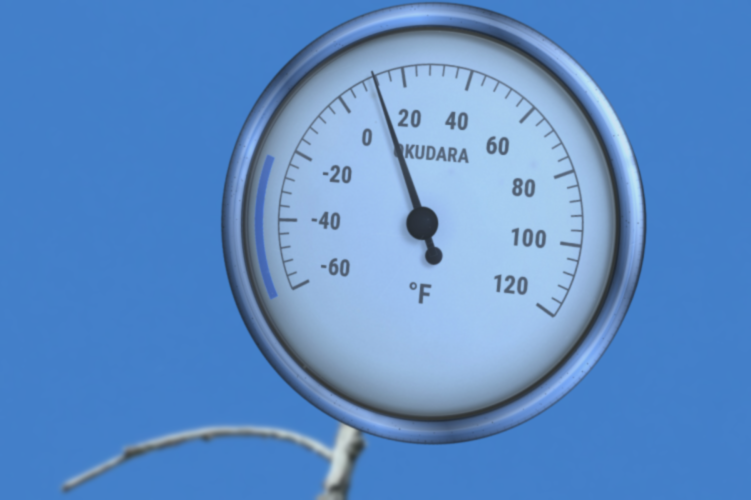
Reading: value=12 unit=°F
